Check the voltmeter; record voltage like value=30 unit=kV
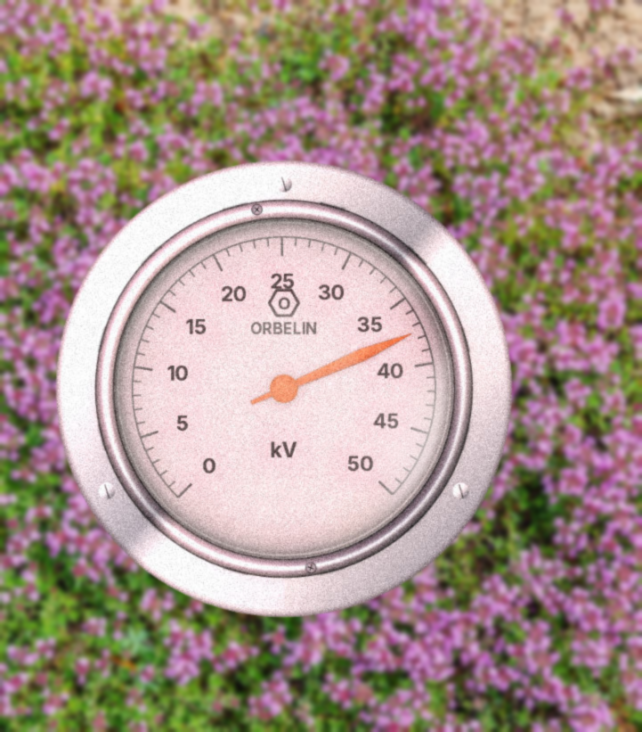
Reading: value=37.5 unit=kV
